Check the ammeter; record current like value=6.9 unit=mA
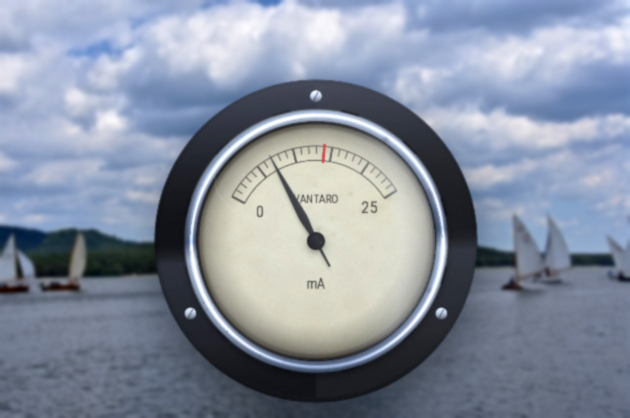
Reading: value=7 unit=mA
